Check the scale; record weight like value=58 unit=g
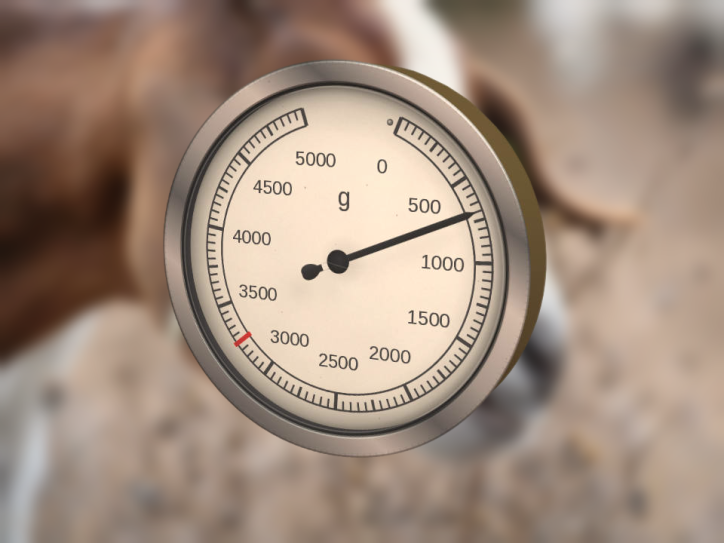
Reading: value=700 unit=g
